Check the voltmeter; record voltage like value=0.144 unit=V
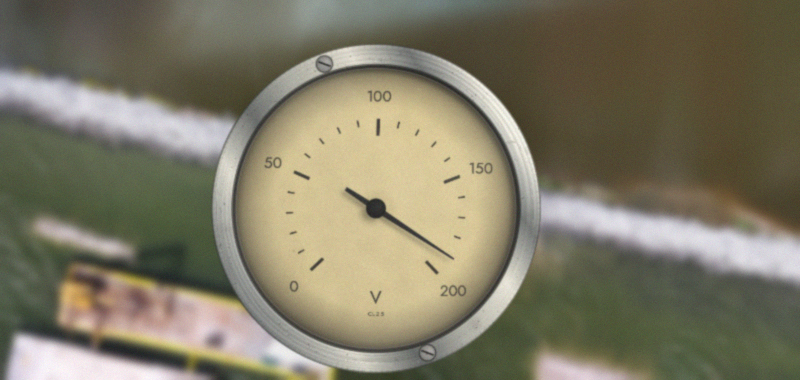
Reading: value=190 unit=V
